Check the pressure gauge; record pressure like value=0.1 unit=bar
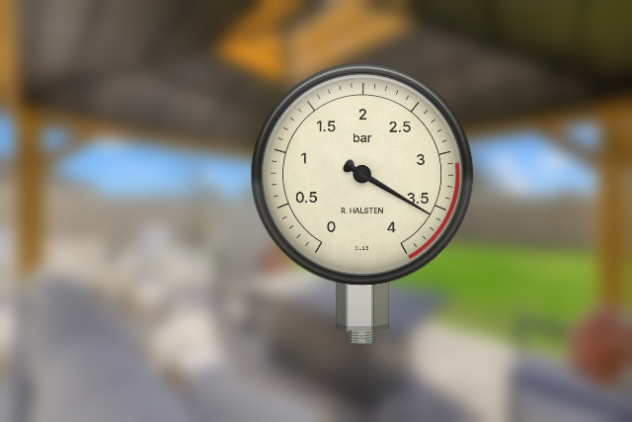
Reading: value=3.6 unit=bar
